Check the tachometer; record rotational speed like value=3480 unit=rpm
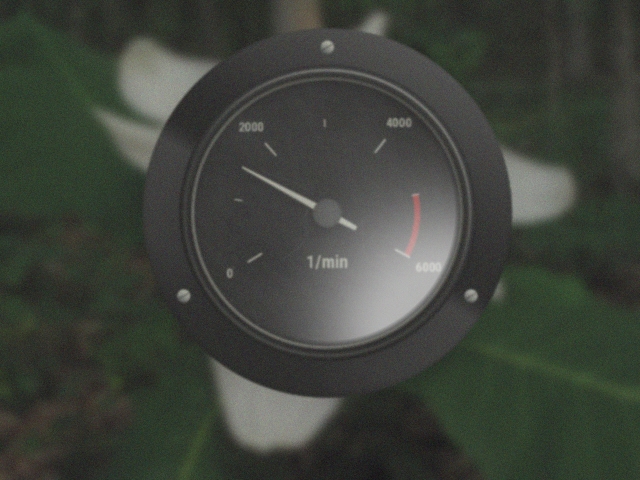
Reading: value=1500 unit=rpm
